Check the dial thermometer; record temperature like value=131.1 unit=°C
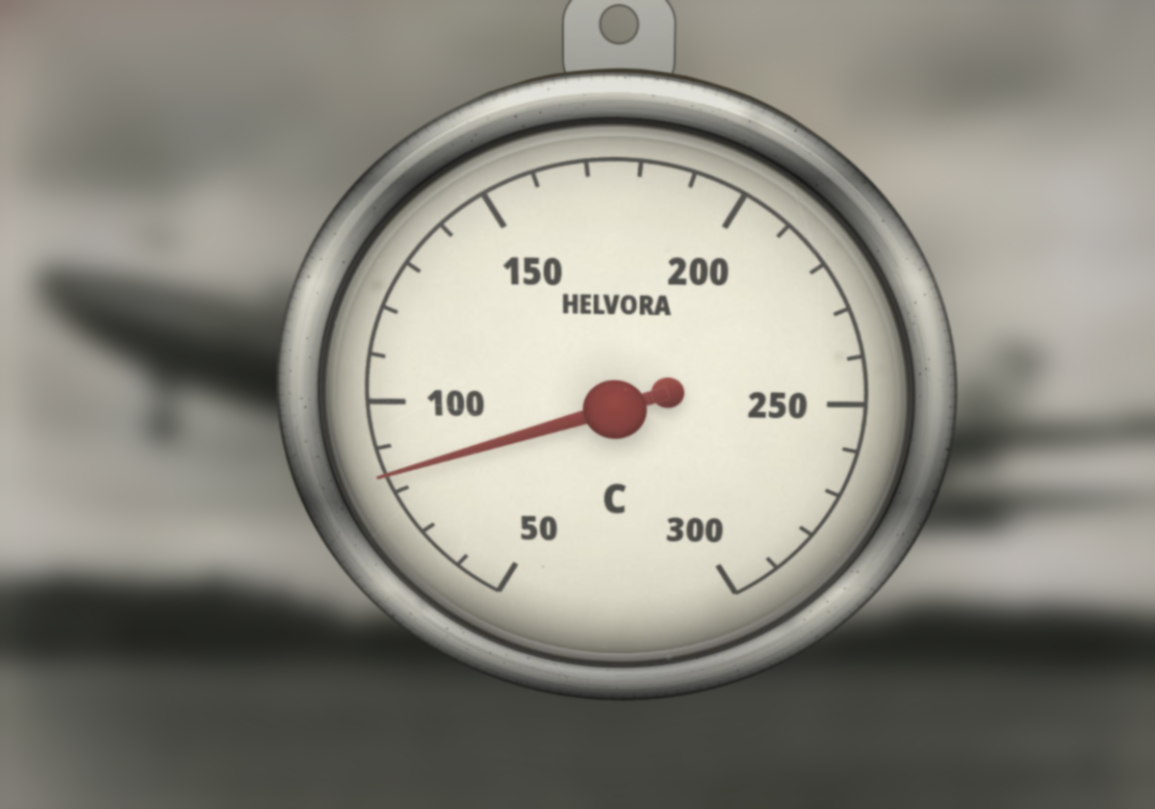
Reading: value=85 unit=°C
